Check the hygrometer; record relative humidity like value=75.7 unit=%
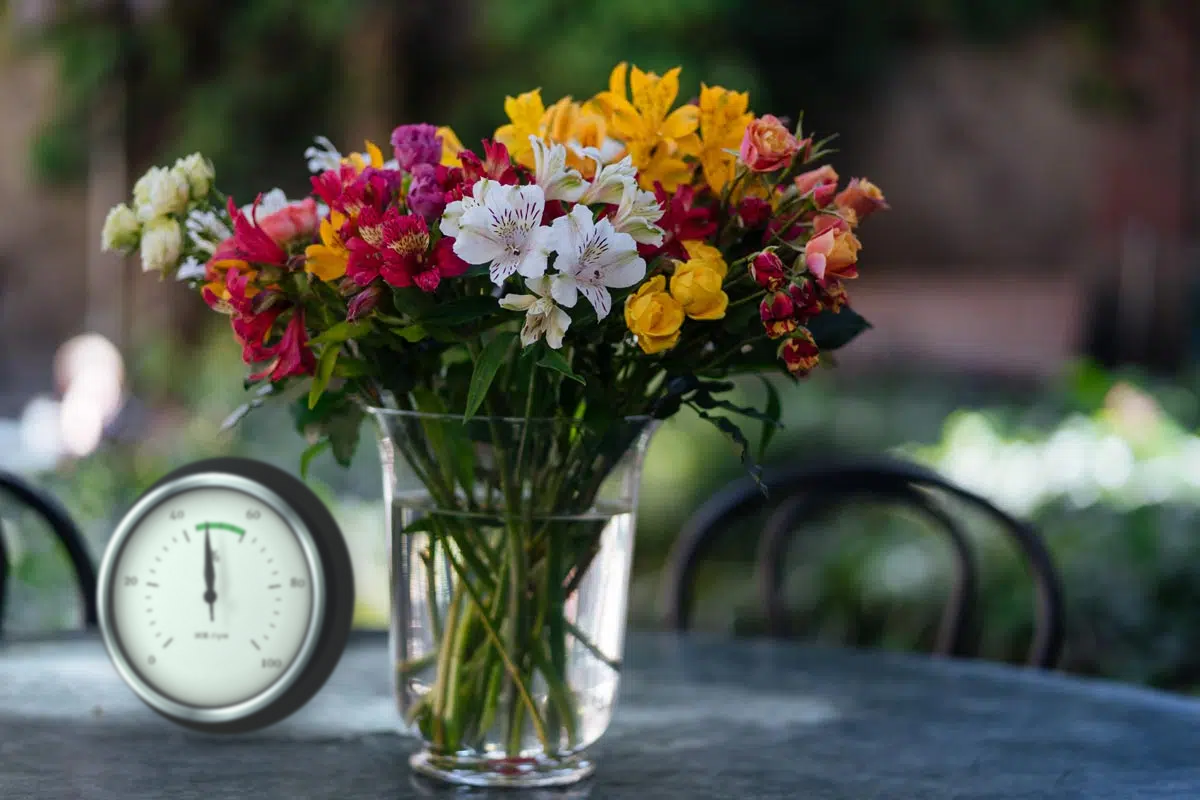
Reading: value=48 unit=%
